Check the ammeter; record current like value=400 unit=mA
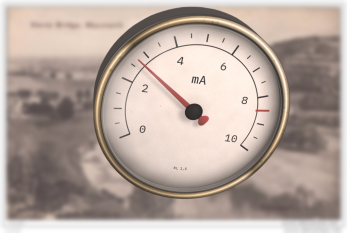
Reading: value=2.75 unit=mA
